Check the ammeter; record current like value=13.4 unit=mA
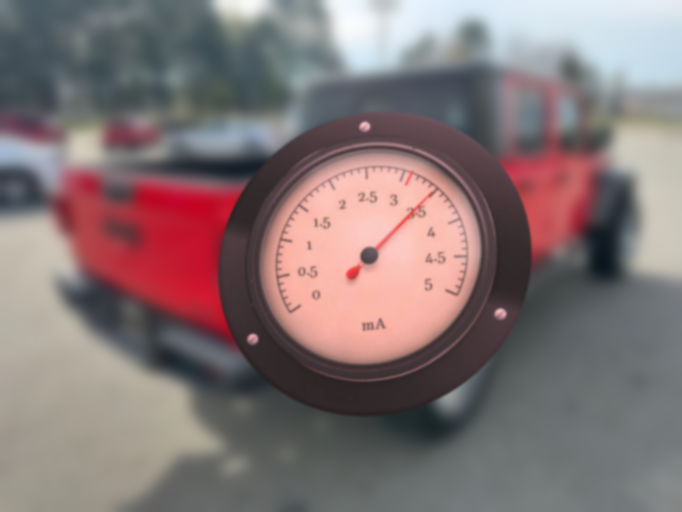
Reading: value=3.5 unit=mA
